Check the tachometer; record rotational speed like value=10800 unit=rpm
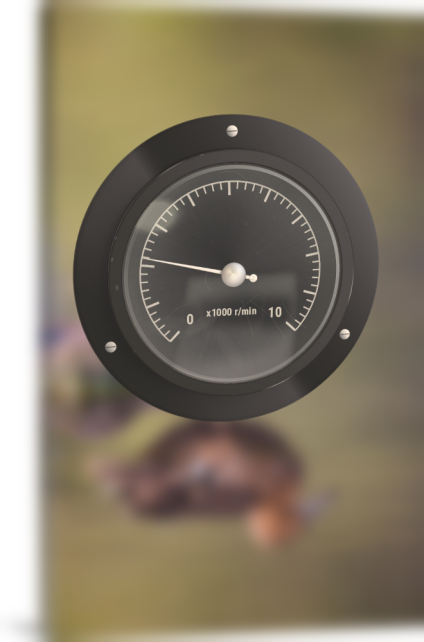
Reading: value=2200 unit=rpm
